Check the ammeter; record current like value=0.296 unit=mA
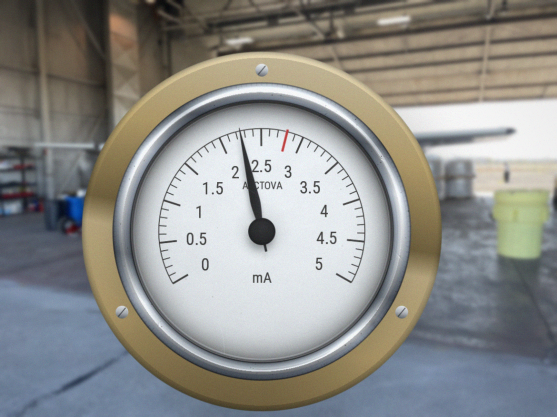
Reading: value=2.25 unit=mA
